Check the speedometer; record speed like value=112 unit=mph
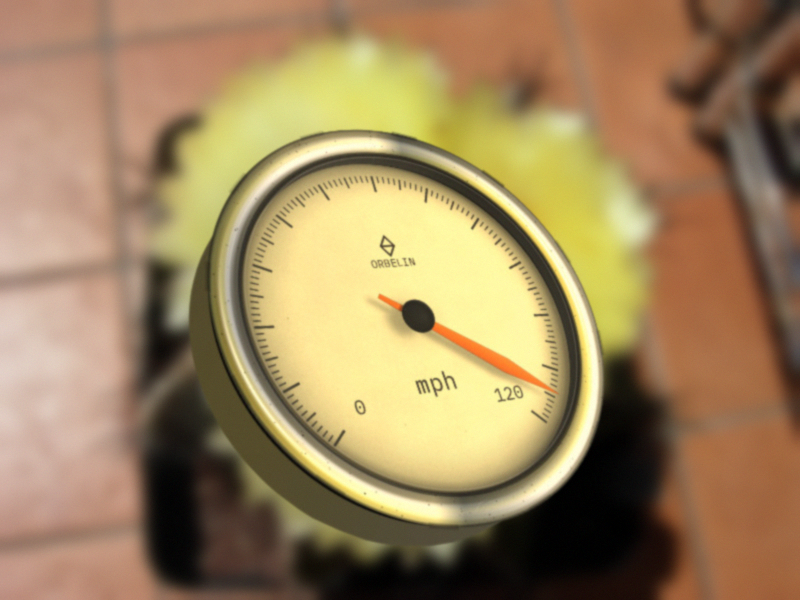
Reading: value=115 unit=mph
